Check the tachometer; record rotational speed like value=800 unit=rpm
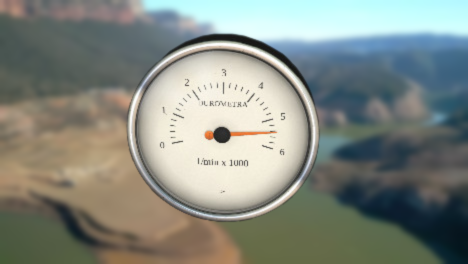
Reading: value=5400 unit=rpm
